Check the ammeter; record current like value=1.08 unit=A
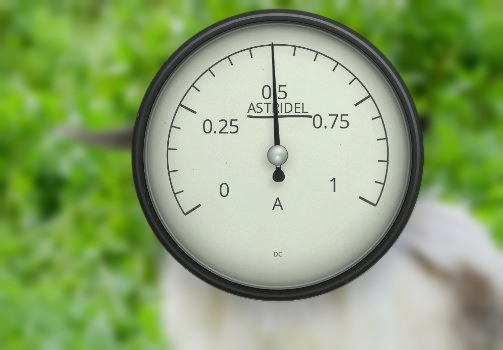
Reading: value=0.5 unit=A
